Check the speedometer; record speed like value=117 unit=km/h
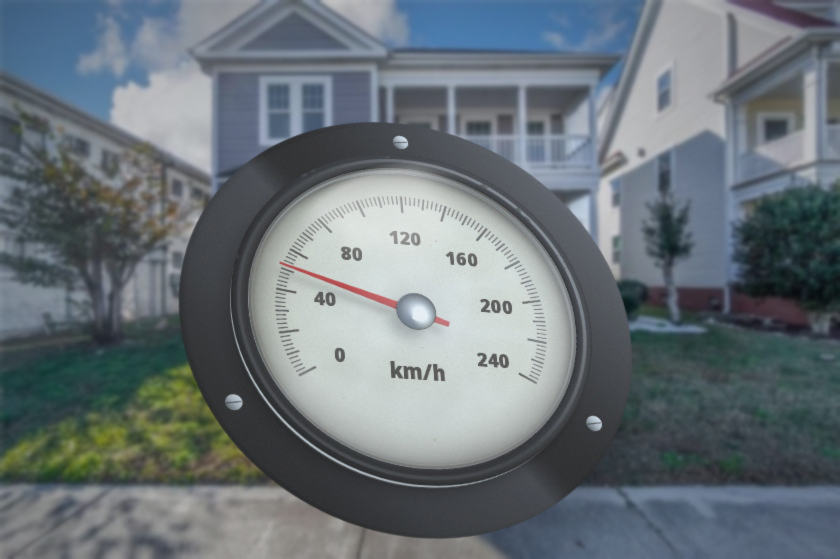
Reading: value=50 unit=km/h
